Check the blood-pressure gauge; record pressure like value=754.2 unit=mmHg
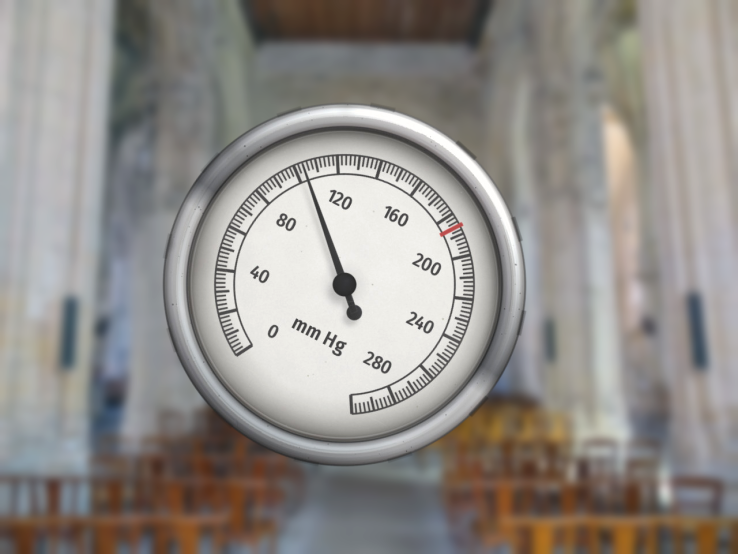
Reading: value=104 unit=mmHg
